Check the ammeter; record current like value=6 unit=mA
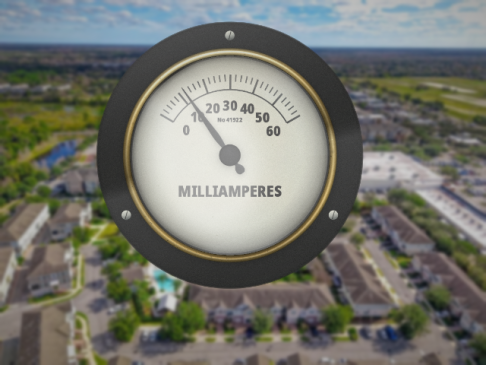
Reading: value=12 unit=mA
